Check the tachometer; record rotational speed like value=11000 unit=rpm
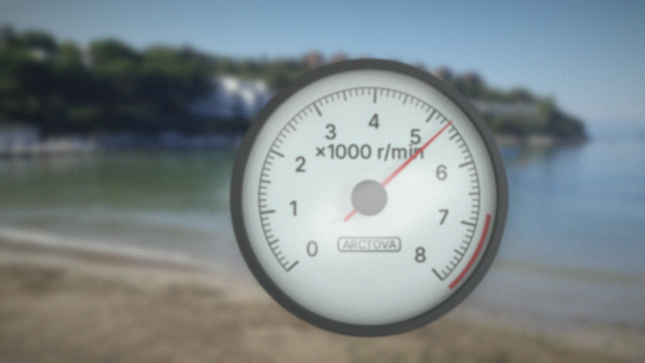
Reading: value=5300 unit=rpm
